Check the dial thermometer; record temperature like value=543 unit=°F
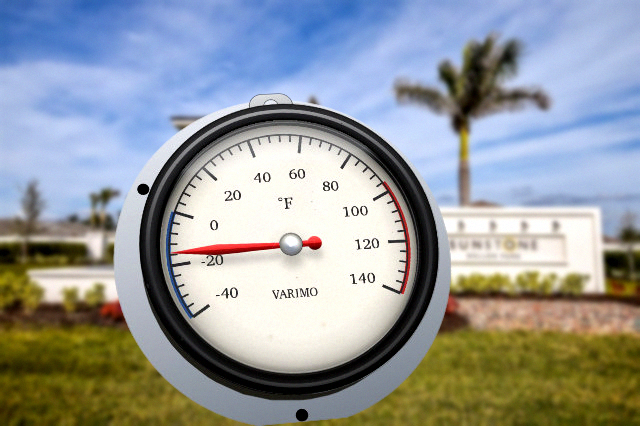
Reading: value=-16 unit=°F
